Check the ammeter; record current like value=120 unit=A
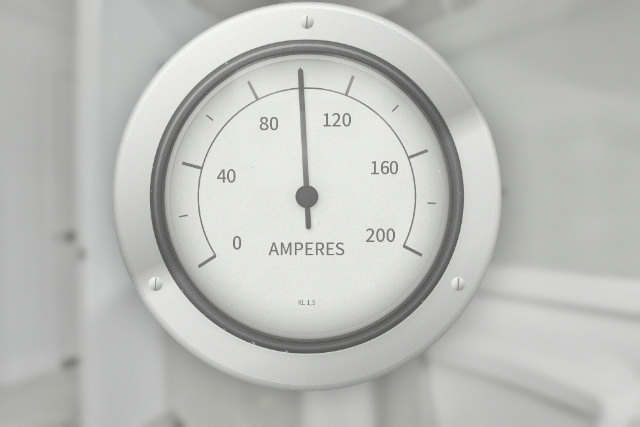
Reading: value=100 unit=A
